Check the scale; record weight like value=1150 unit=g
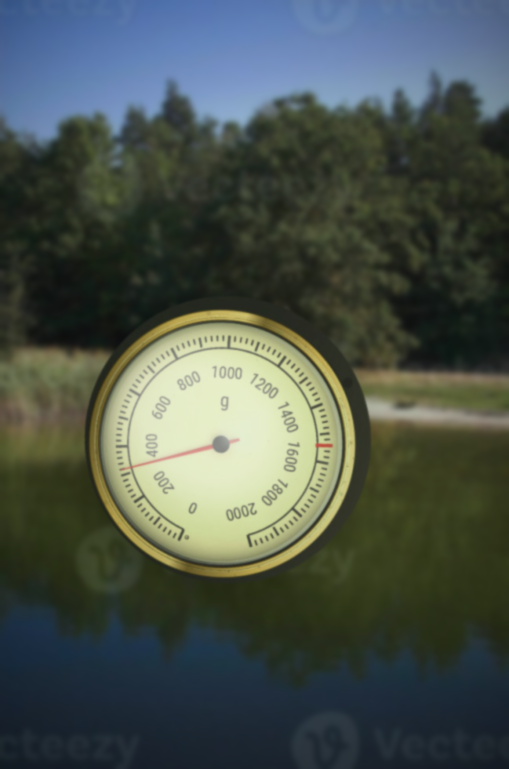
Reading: value=320 unit=g
